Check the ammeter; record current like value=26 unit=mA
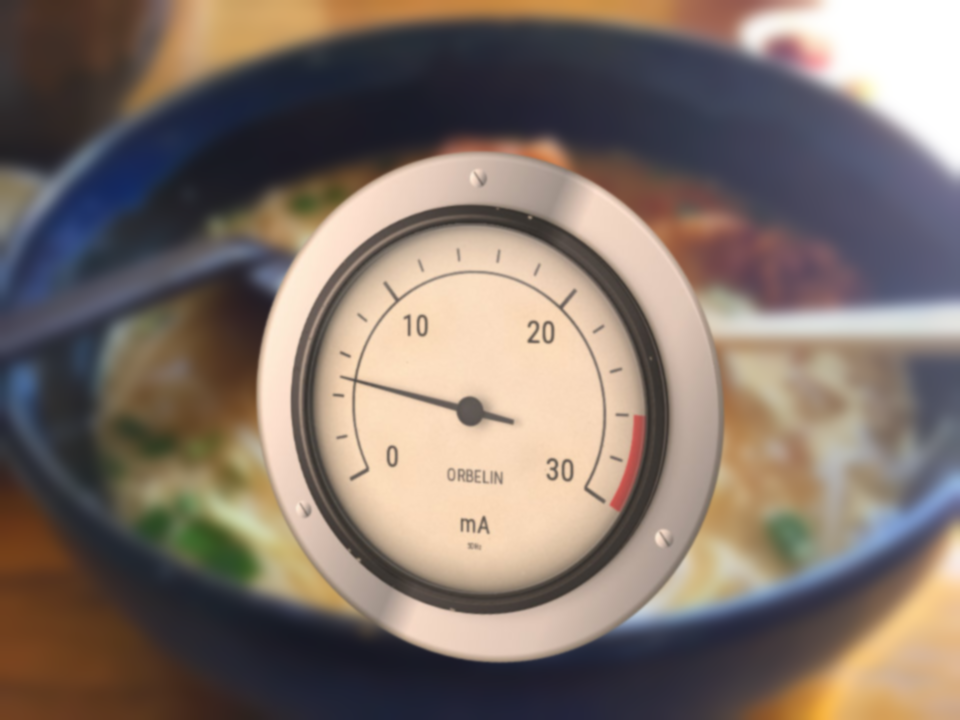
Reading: value=5 unit=mA
